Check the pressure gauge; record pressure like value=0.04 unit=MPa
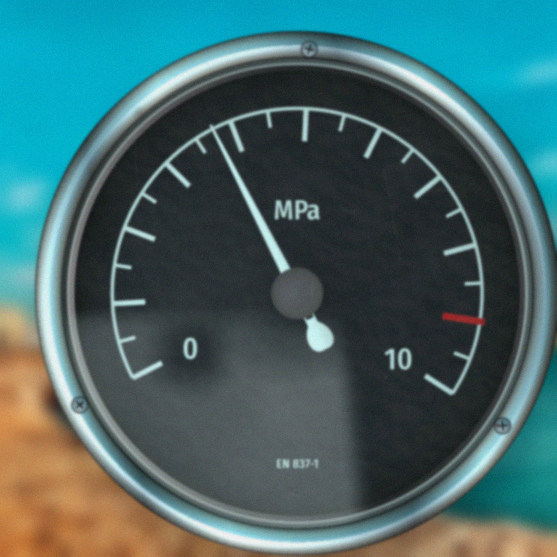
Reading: value=3.75 unit=MPa
